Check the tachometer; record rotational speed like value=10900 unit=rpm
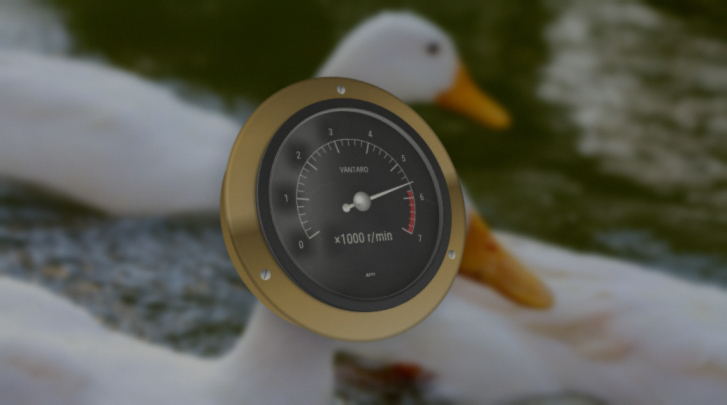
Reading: value=5600 unit=rpm
